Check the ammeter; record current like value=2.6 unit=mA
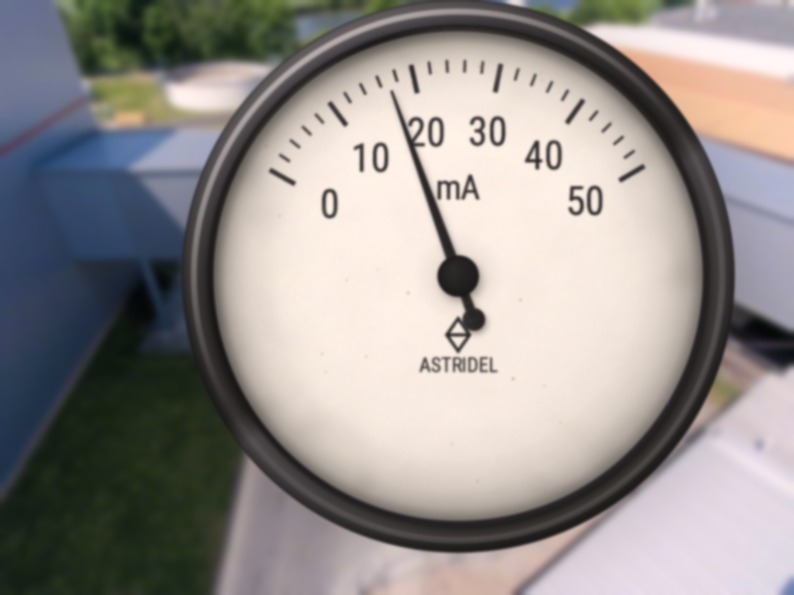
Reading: value=17 unit=mA
